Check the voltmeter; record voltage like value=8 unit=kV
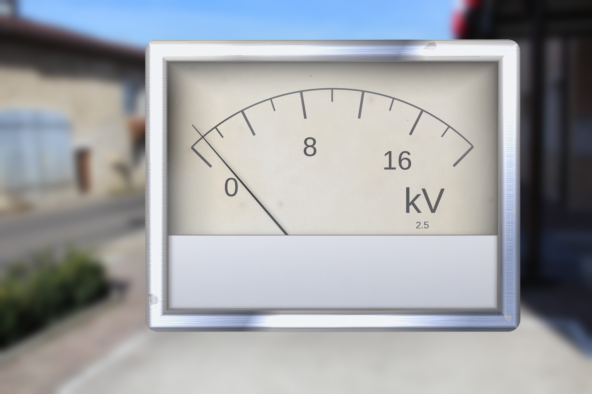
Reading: value=1 unit=kV
